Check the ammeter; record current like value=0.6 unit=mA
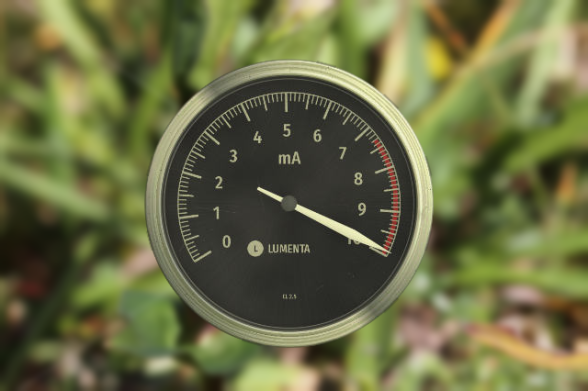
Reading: value=9.9 unit=mA
